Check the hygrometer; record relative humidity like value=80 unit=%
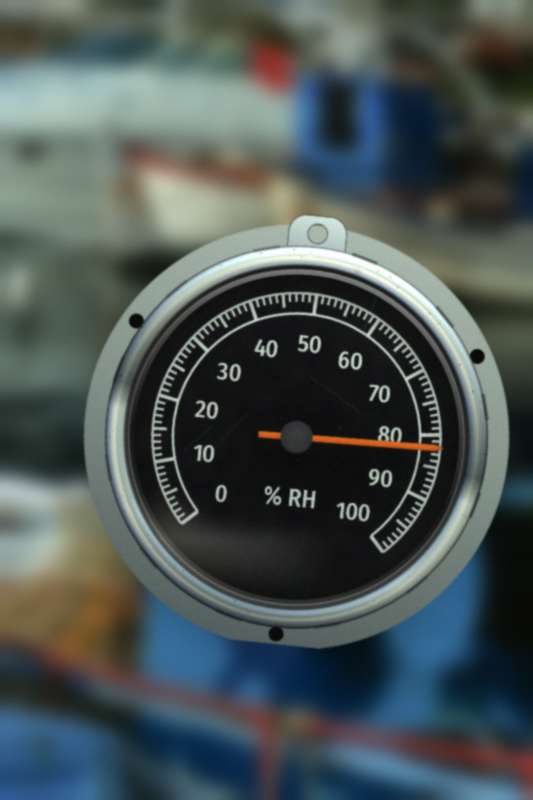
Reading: value=82 unit=%
